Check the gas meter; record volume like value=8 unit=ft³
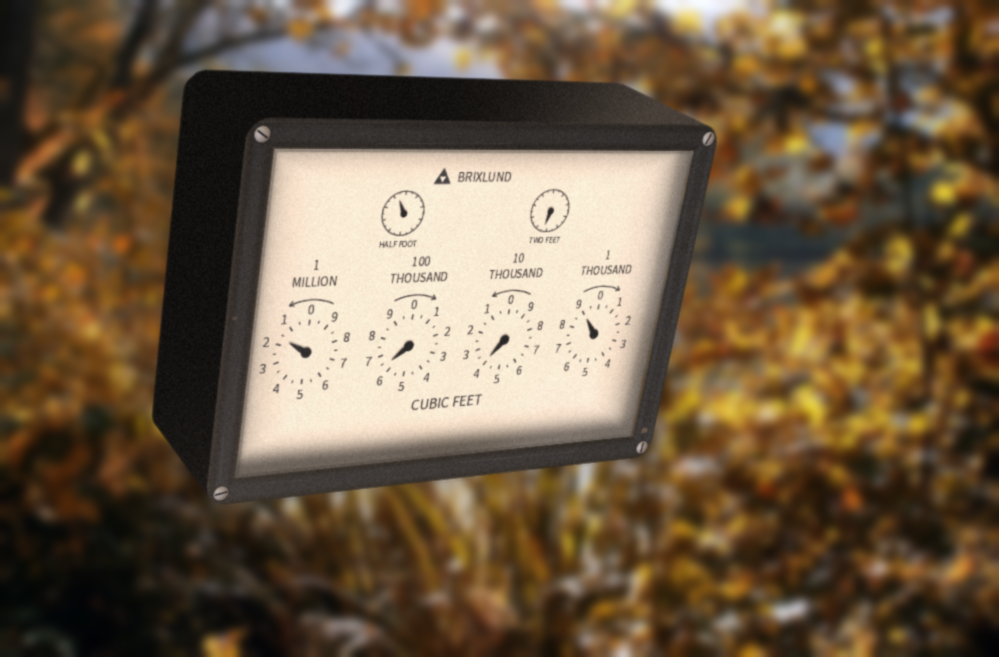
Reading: value=163900 unit=ft³
